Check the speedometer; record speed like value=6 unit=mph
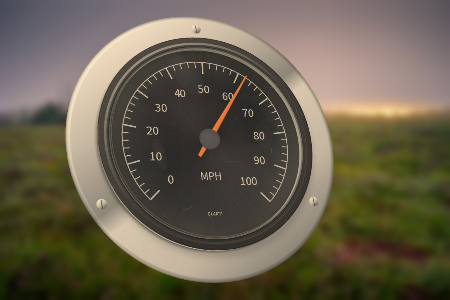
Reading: value=62 unit=mph
